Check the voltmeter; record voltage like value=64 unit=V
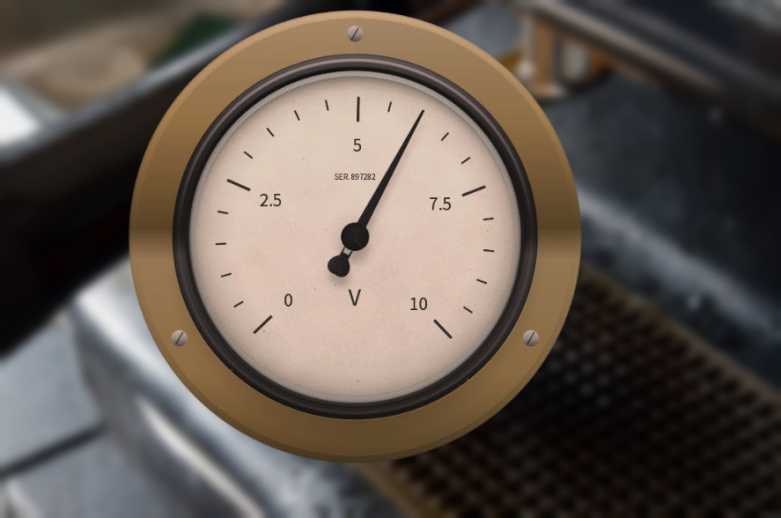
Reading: value=6 unit=V
